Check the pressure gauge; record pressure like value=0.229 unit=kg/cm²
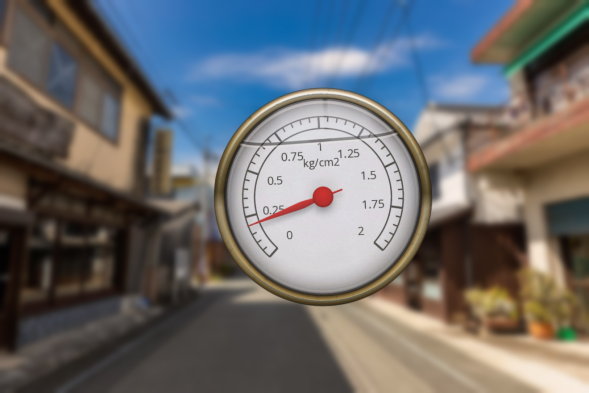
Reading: value=0.2 unit=kg/cm²
